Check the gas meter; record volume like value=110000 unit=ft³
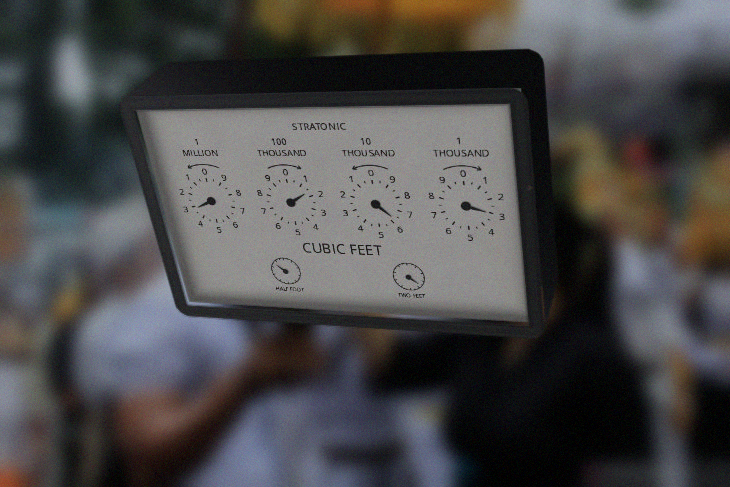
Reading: value=316300 unit=ft³
